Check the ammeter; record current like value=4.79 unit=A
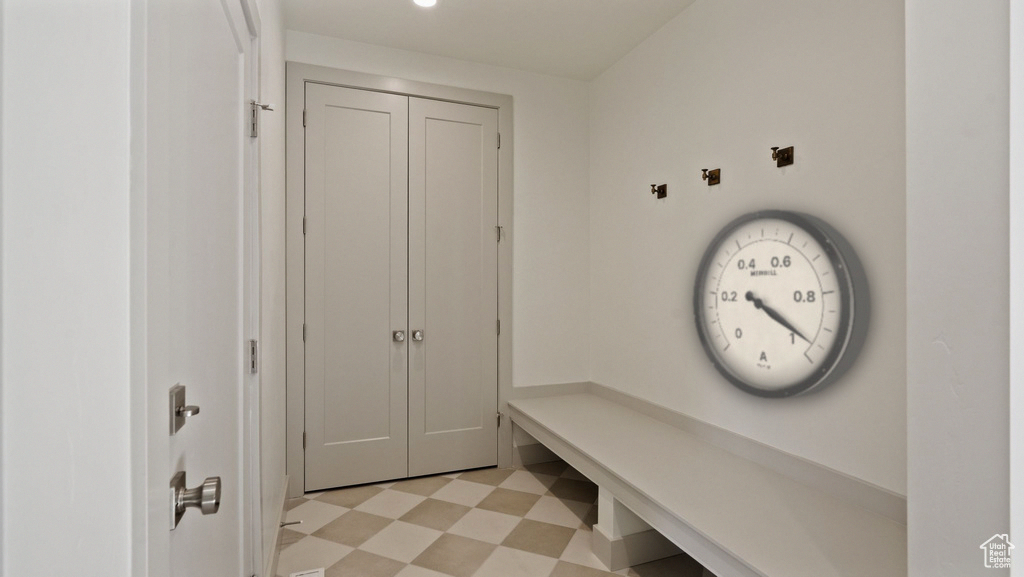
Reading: value=0.95 unit=A
